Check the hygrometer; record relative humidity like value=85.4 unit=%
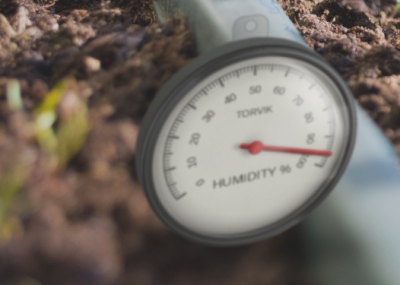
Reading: value=95 unit=%
